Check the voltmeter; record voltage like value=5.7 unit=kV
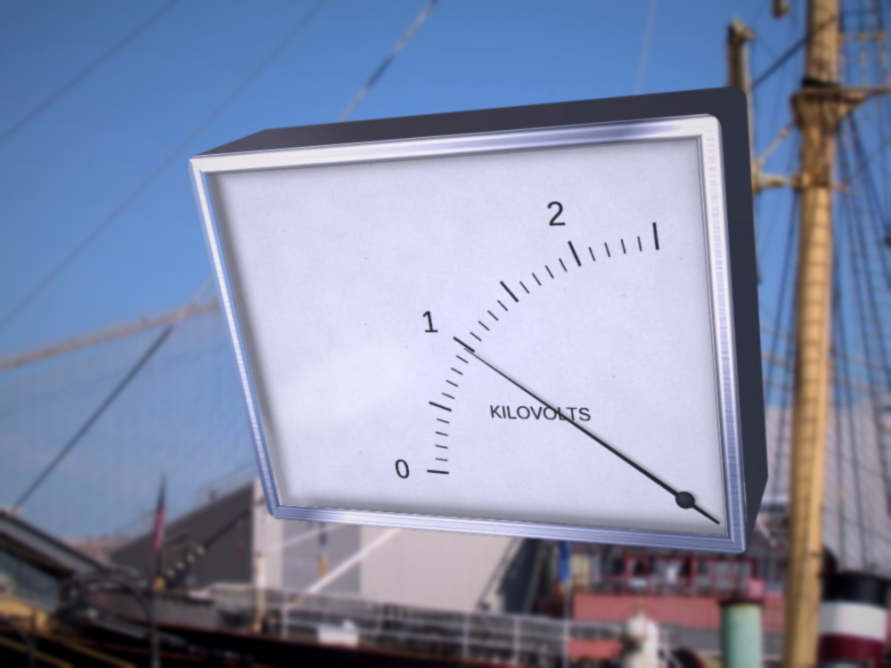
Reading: value=1 unit=kV
